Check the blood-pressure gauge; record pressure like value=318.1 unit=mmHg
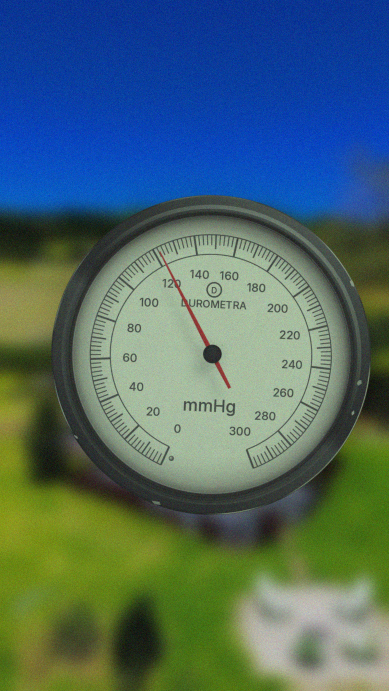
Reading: value=122 unit=mmHg
